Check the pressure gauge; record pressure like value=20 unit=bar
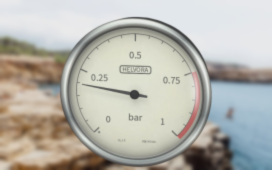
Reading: value=0.2 unit=bar
